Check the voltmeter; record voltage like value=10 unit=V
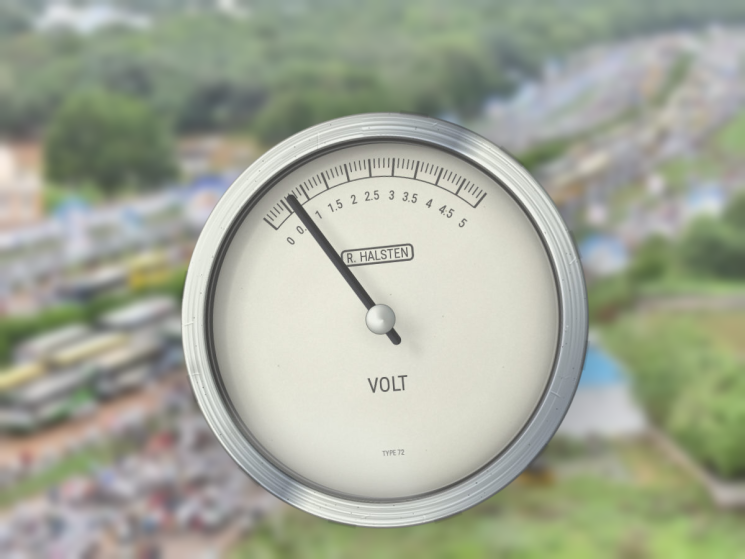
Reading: value=0.7 unit=V
